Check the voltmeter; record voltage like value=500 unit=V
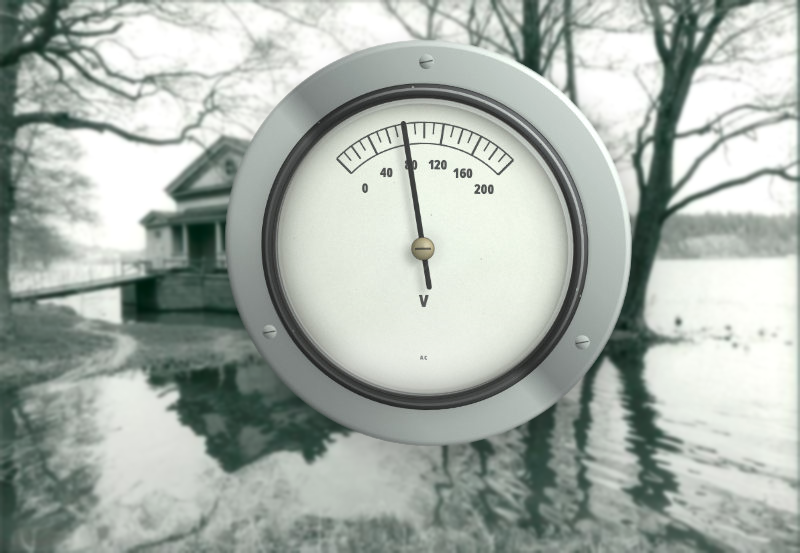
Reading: value=80 unit=V
